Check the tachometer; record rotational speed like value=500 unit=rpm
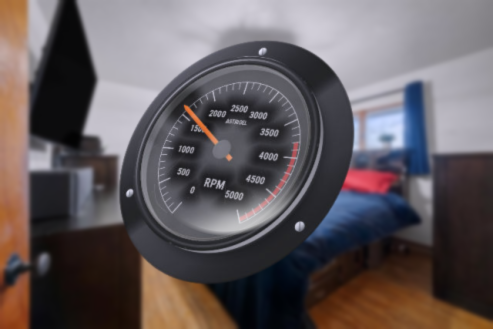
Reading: value=1600 unit=rpm
